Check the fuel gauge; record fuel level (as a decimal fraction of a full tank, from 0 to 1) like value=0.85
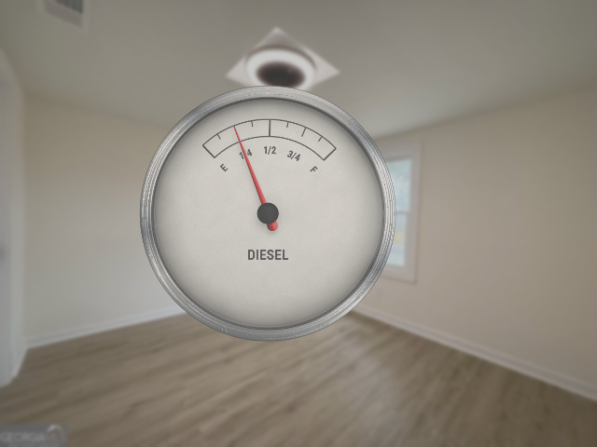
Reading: value=0.25
